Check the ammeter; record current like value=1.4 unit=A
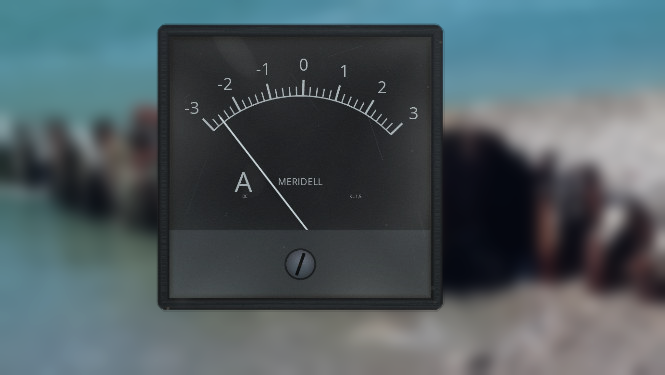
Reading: value=-2.6 unit=A
